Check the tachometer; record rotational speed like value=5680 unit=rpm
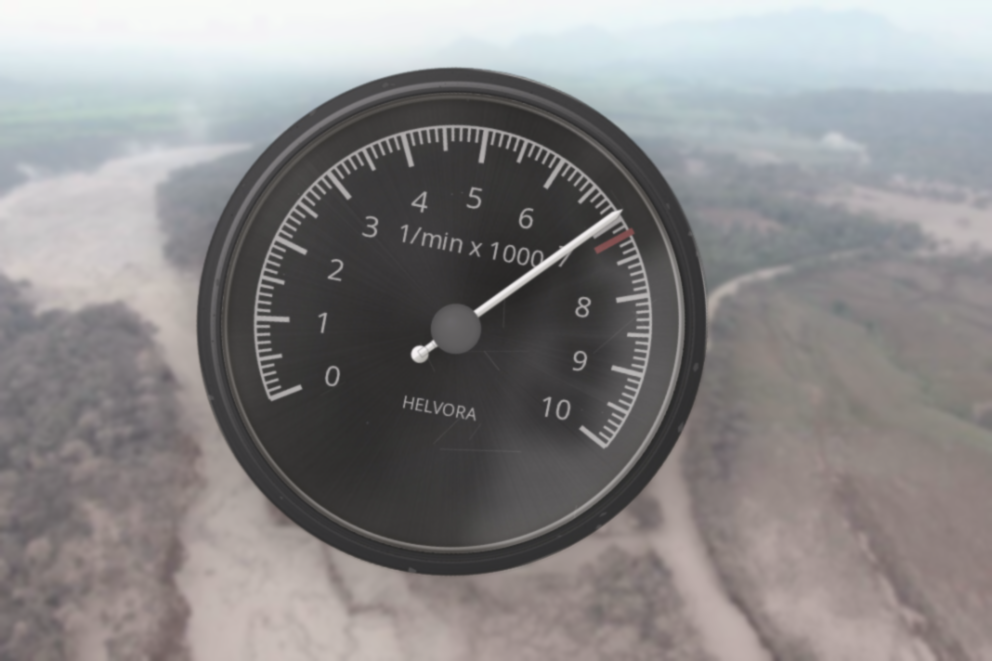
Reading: value=6900 unit=rpm
